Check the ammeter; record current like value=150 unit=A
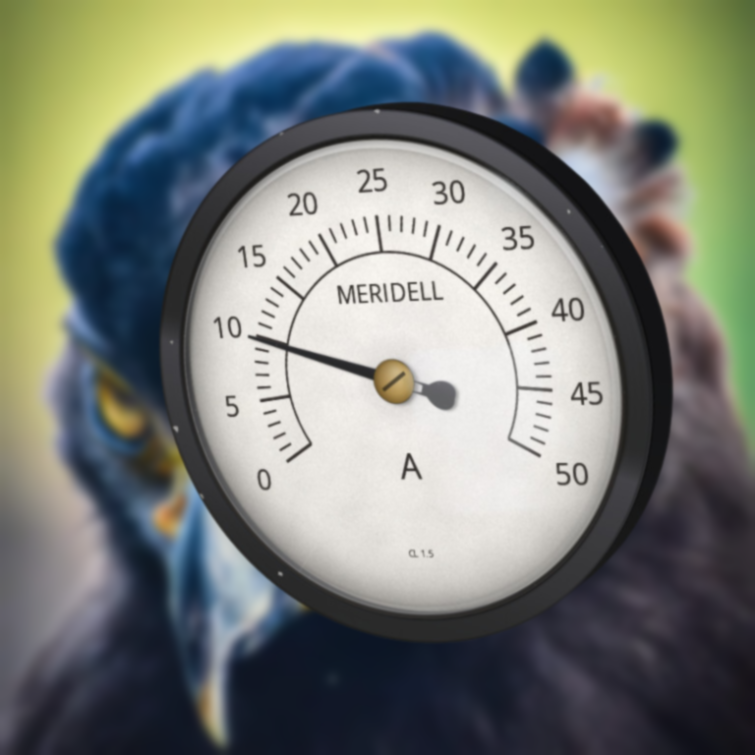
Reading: value=10 unit=A
